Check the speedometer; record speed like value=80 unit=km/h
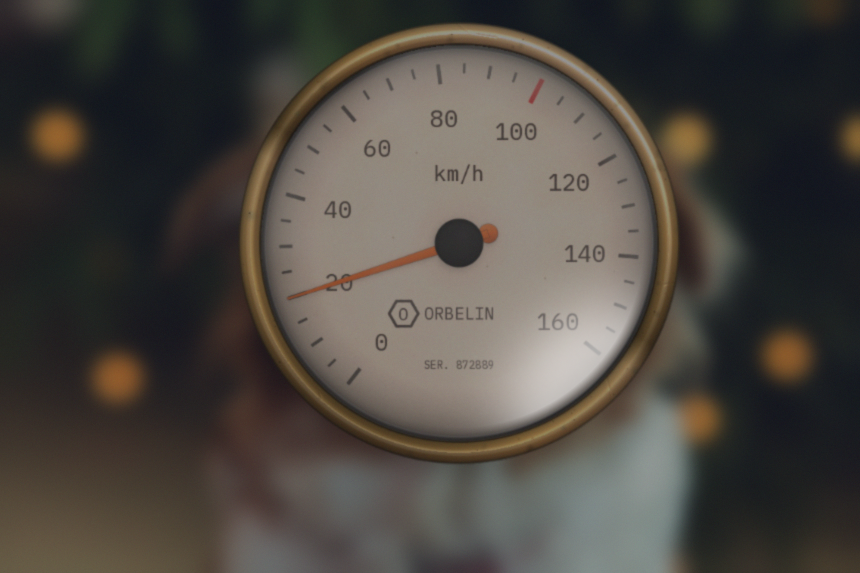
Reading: value=20 unit=km/h
